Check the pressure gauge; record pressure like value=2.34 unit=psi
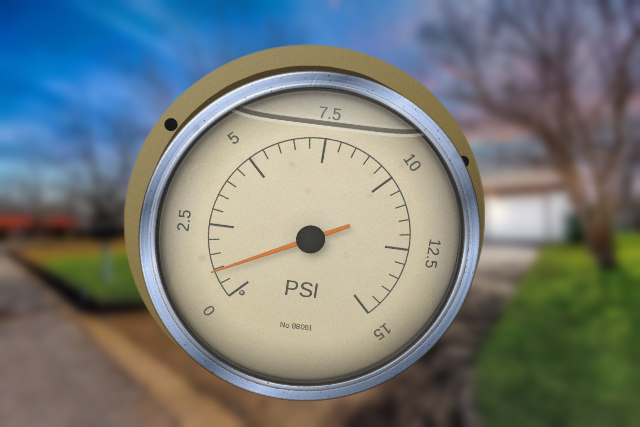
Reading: value=1 unit=psi
